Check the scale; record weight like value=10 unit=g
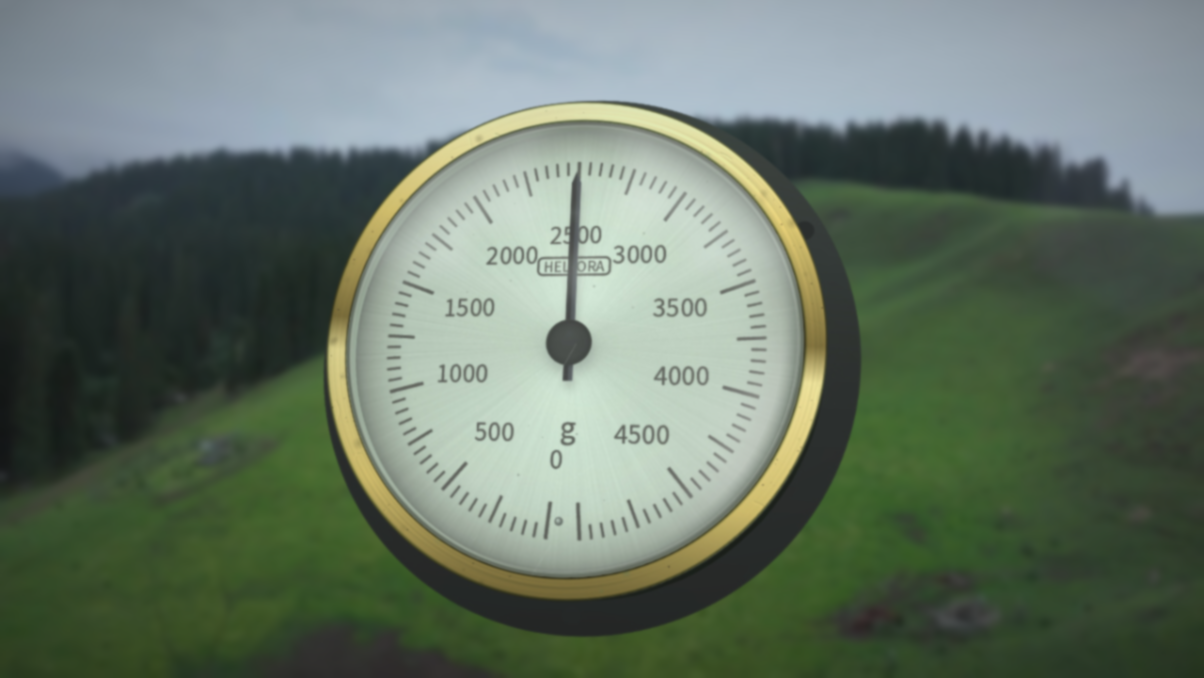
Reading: value=2500 unit=g
